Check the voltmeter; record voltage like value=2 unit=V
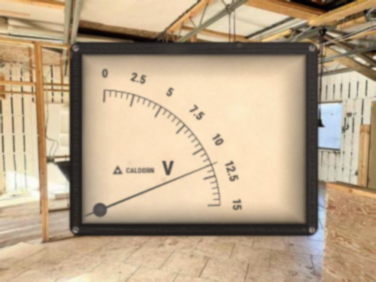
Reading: value=11.5 unit=V
